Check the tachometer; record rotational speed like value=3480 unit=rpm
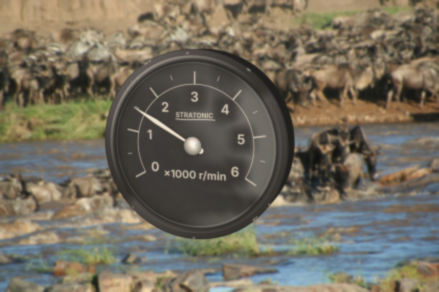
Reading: value=1500 unit=rpm
